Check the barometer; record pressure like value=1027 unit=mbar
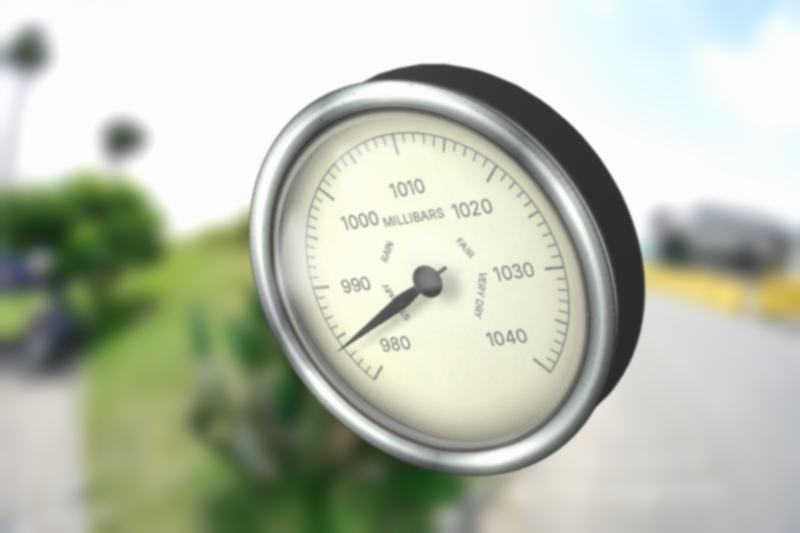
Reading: value=984 unit=mbar
